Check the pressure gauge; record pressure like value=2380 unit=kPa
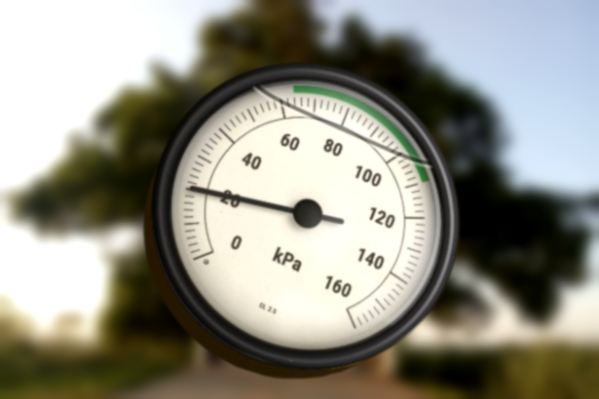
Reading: value=20 unit=kPa
